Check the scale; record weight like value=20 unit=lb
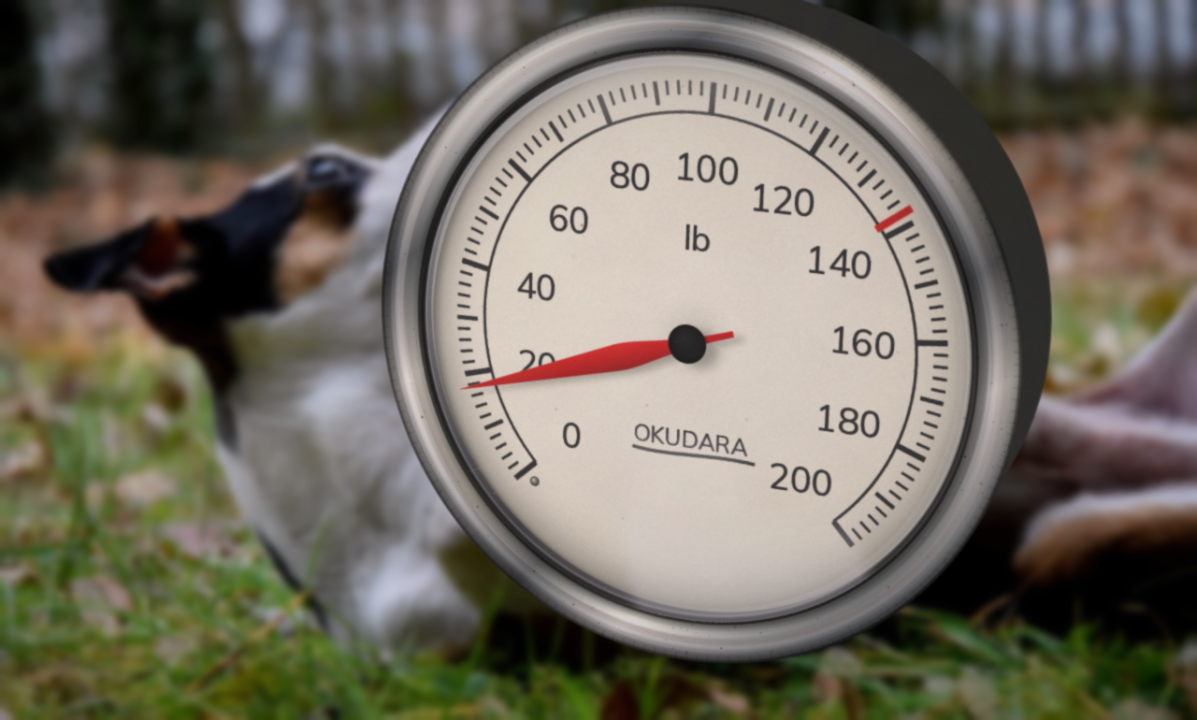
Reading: value=18 unit=lb
